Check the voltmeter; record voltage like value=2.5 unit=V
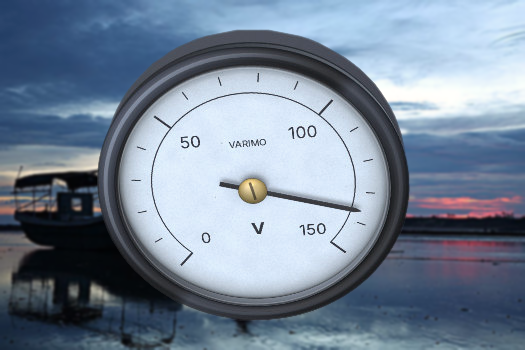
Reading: value=135 unit=V
